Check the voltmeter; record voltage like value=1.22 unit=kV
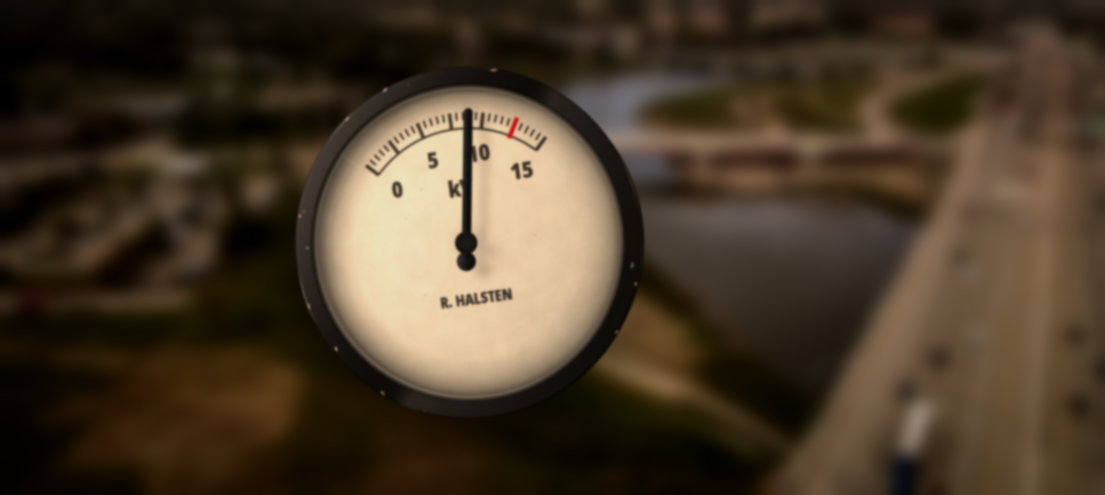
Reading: value=9 unit=kV
